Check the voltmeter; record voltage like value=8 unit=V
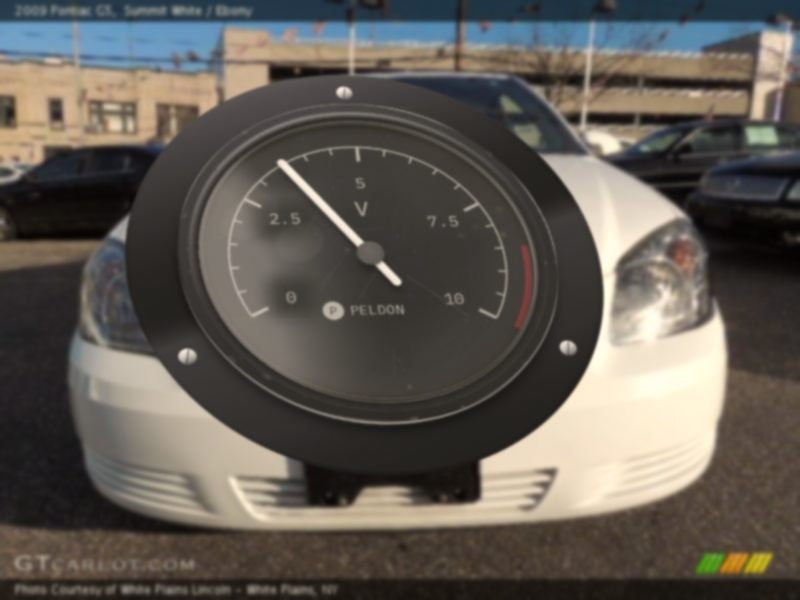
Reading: value=3.5 unit=V
